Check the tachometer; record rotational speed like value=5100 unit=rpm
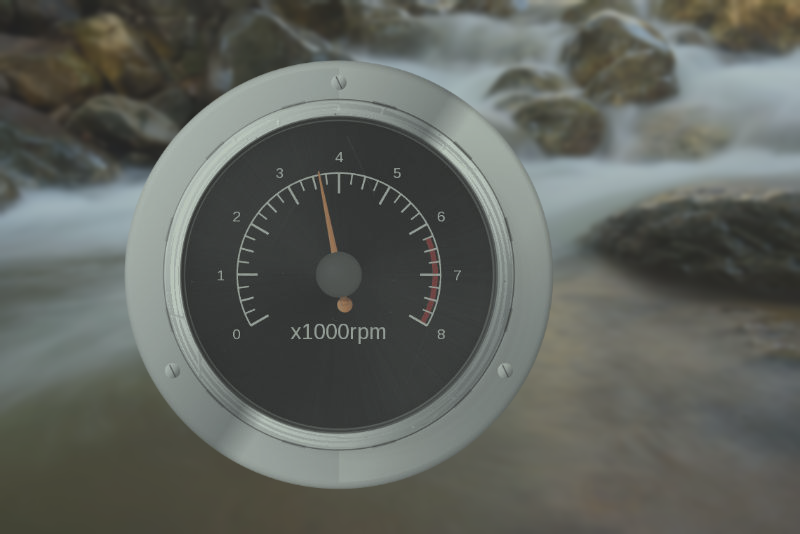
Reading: value=3625 unit=rpm
